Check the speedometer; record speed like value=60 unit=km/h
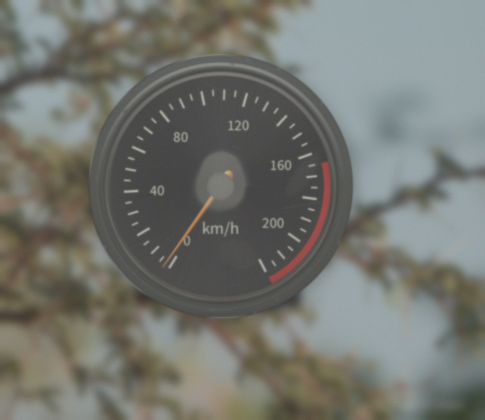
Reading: value=2.5 unit=km/h
